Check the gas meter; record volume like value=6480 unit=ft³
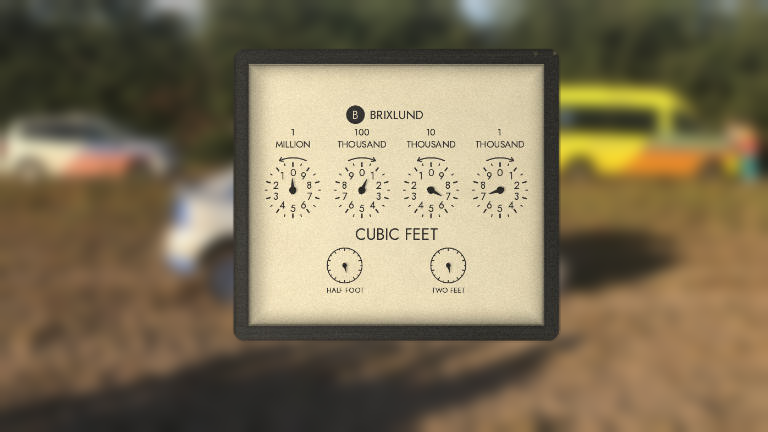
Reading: value=6700 unit=ft³
